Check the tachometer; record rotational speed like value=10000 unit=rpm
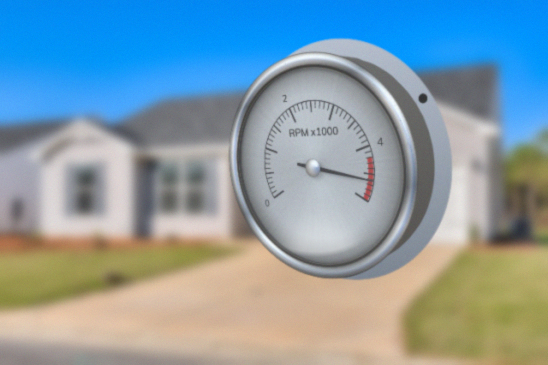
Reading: value=4600 unit=rpm
